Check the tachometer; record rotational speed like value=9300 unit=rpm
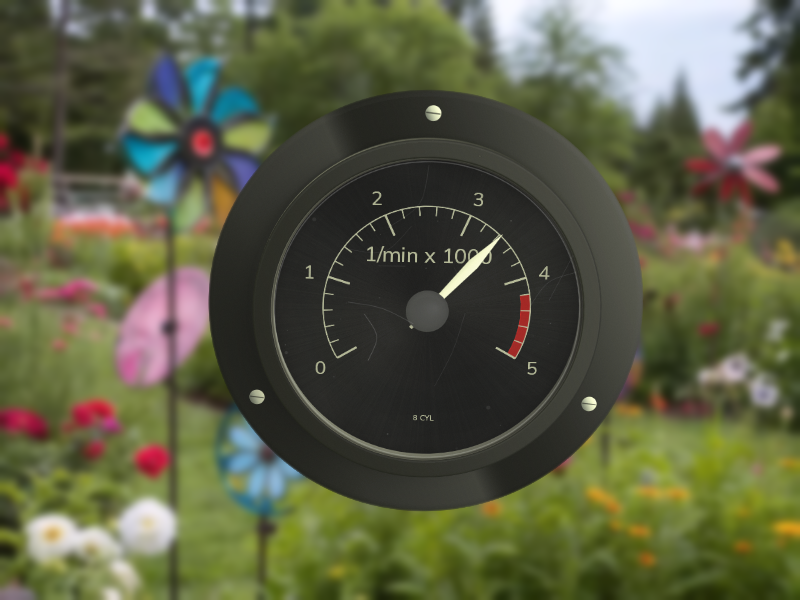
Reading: value=3400 unit=rpm
